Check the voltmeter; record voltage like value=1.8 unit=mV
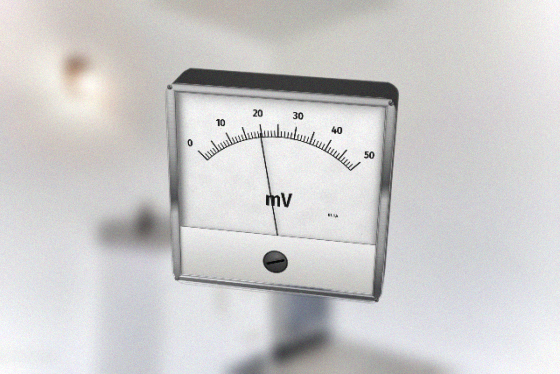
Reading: value=20 unit=mV
